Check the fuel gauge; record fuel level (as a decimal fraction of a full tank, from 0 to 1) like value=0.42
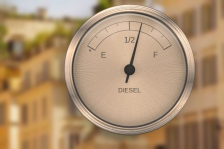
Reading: value=0.625
